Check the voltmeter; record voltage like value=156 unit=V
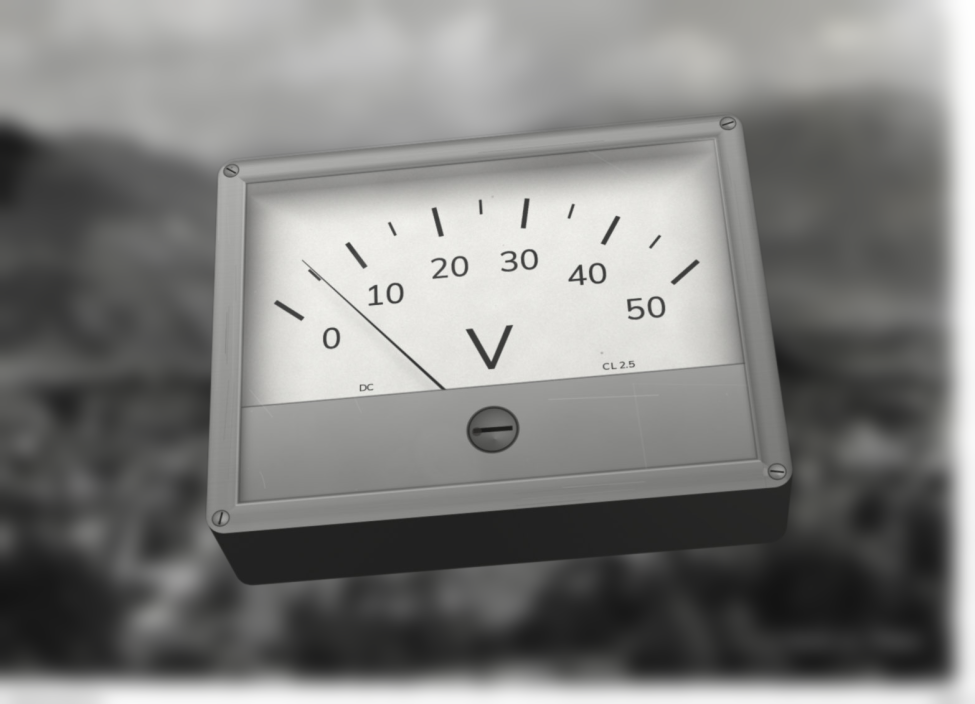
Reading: value=5 unit=V
